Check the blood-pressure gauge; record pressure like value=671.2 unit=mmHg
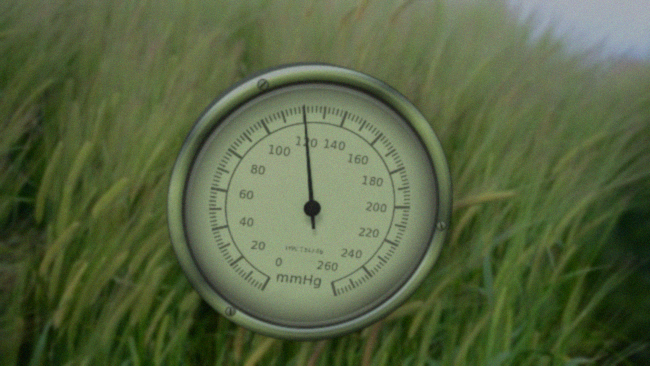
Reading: value=120 unit=mmHg
